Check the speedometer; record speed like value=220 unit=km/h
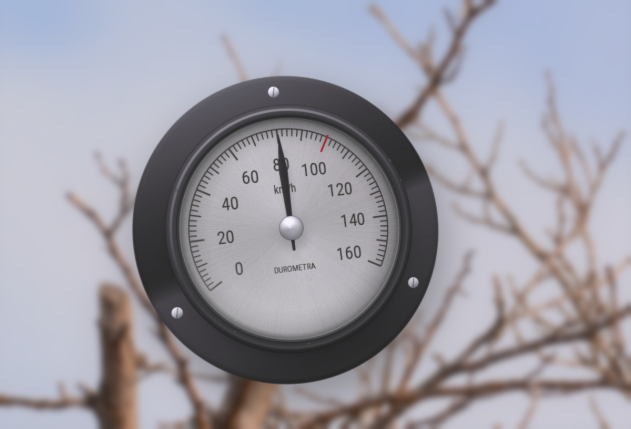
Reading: value=80 unit=km/h
